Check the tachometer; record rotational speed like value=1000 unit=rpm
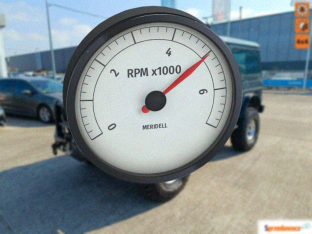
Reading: value=5000 unit=rpm
